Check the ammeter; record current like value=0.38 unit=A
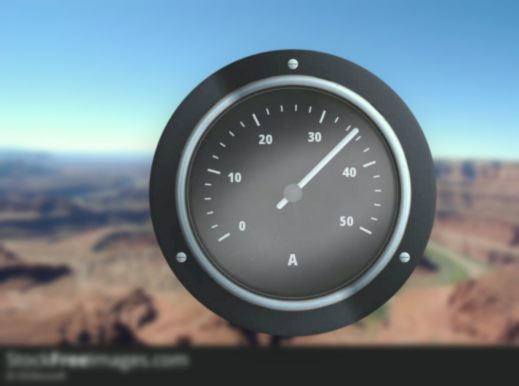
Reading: value=35 unit=A
